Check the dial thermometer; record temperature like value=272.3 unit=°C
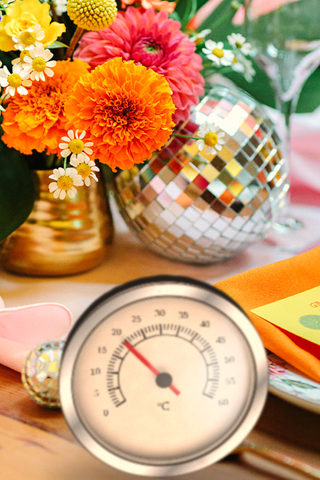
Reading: value=20 unit=°C
